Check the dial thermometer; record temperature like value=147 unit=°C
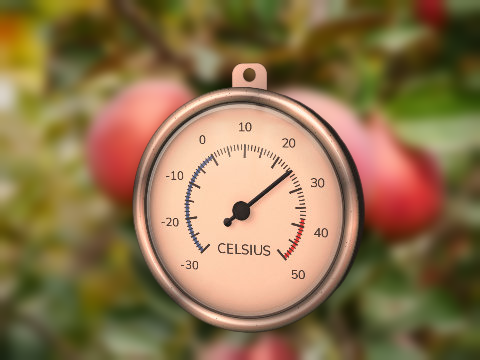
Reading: value=25 unit=°C
